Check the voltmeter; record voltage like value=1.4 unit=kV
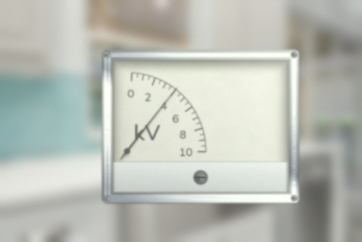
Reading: value=4 unit=kV
